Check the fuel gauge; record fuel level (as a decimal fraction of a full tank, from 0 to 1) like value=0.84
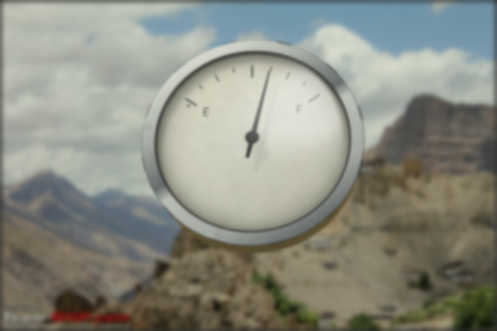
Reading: value=0.625
